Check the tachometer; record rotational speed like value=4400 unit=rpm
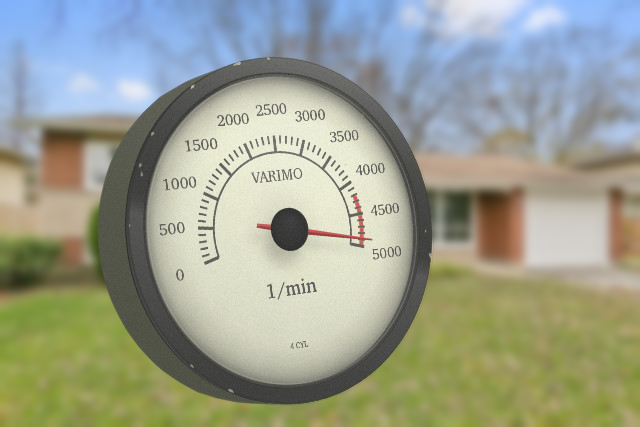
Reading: value=4900 unit=rpm
